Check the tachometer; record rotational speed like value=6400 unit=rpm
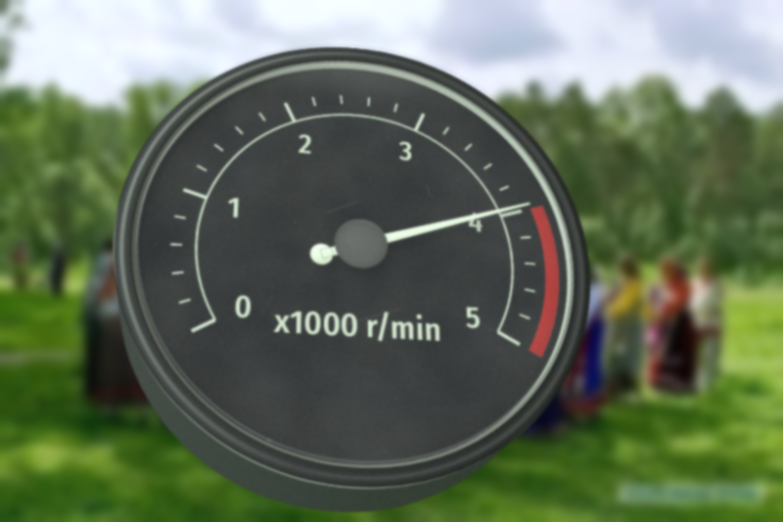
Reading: value=4000 unit=rpm
